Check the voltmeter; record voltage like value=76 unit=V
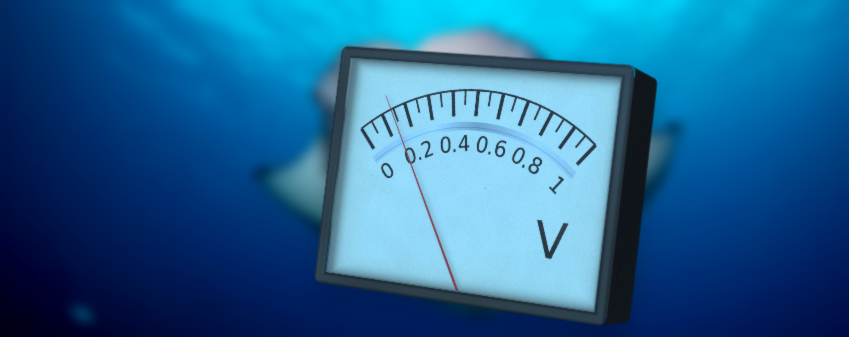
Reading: value=0.15 unit=V
